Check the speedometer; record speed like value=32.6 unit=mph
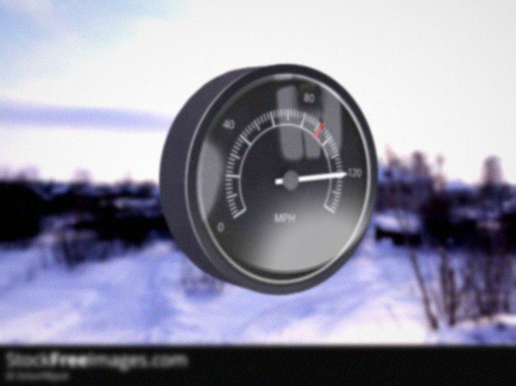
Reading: value=120 unit=mph
